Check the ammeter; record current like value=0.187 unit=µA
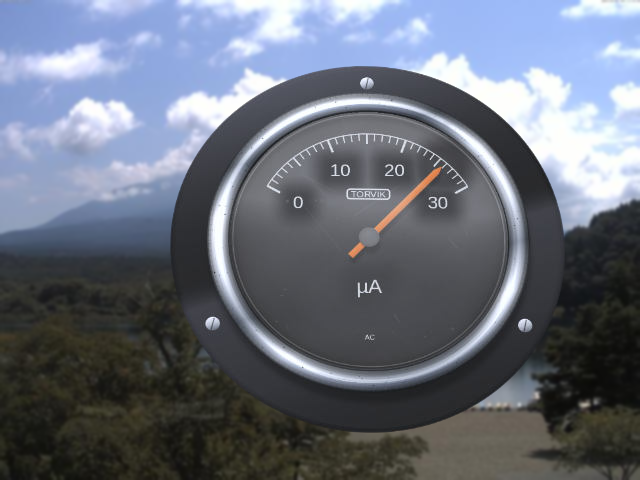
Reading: value=26 unit=µA
